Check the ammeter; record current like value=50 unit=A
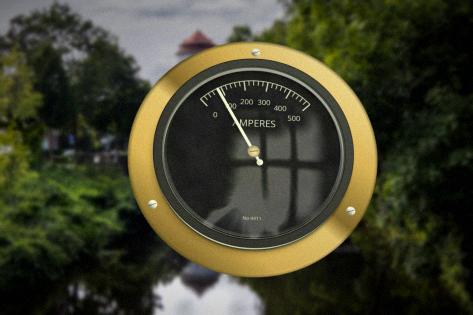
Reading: value=80 unit=A
